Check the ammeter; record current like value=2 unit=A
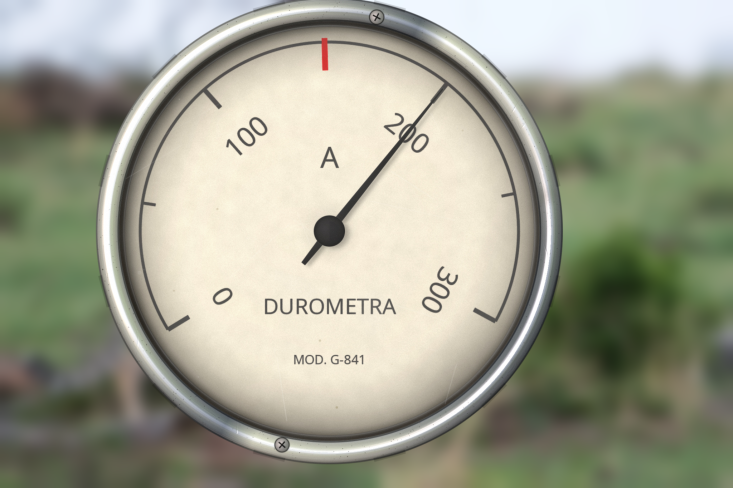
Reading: value=200 unit=A
